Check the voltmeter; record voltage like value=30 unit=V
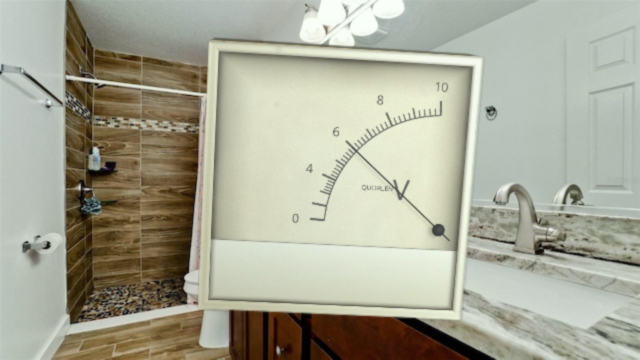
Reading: value=6 unit=V
